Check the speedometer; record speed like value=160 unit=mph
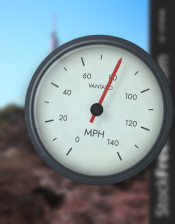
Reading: value=80 unit=mph
